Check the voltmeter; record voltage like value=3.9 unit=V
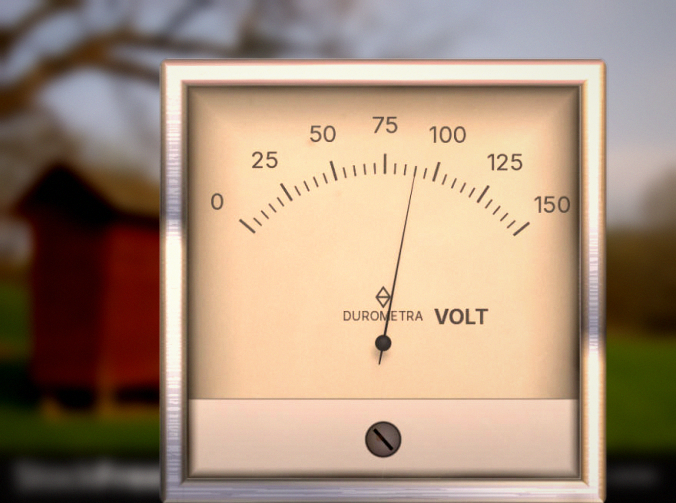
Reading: value=90 unit=V
